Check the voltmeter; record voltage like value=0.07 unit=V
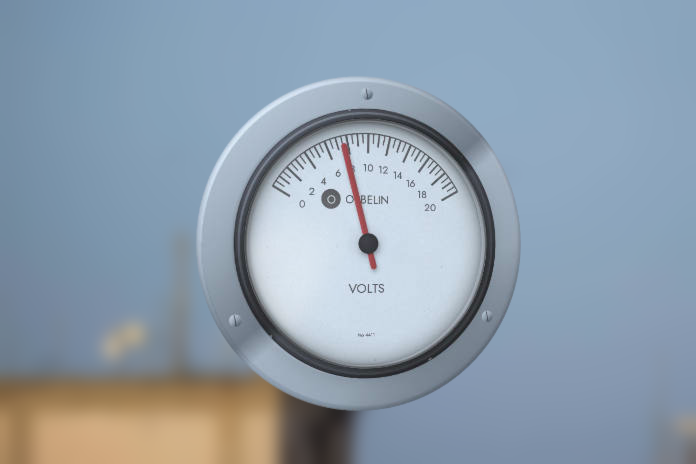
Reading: value=7.5 unit=V
